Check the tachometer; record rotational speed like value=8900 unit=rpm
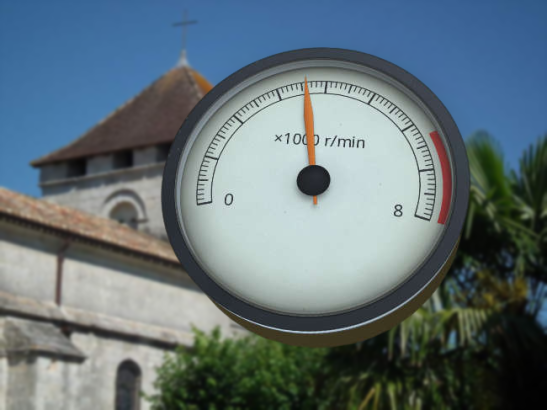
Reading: value=3600 unit=rpm
